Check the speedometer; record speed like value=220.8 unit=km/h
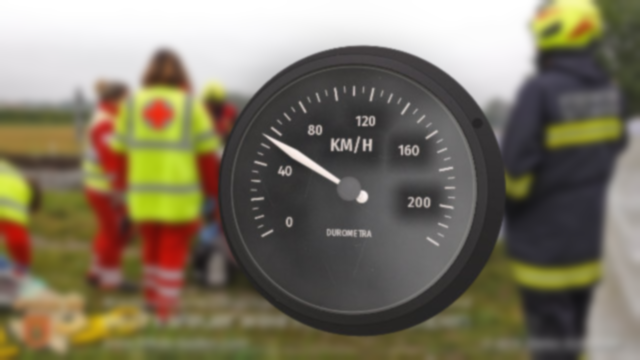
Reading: value=55 unit=km/h
